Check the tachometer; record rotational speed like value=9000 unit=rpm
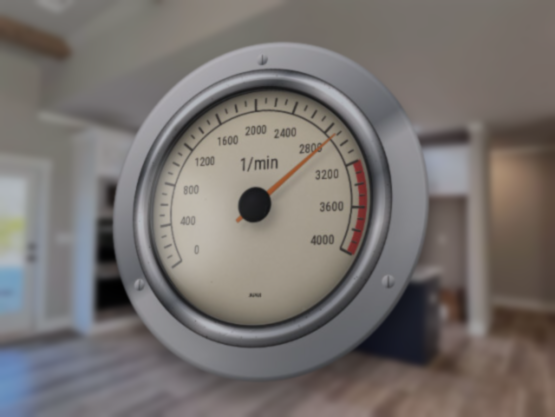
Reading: value=2900 unit=rpm
